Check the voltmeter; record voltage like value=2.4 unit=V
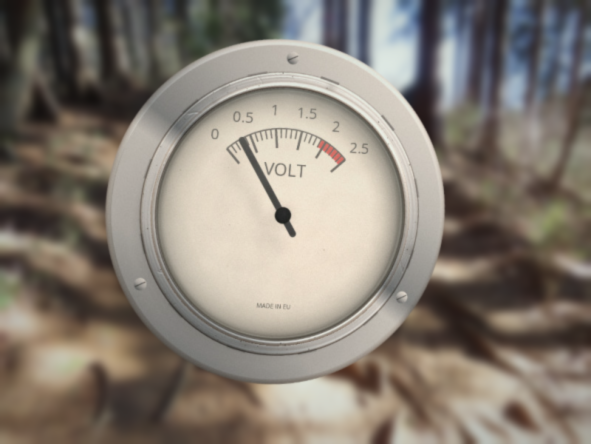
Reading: value=0.3 unit=V
